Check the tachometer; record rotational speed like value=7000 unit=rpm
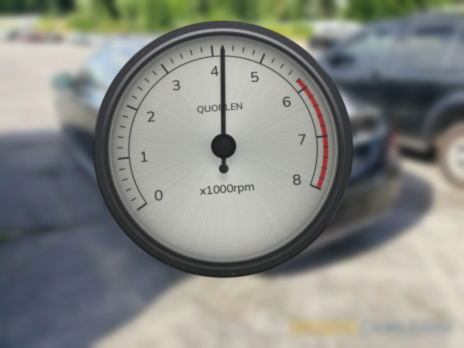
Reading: value=4200 unit=rpm
